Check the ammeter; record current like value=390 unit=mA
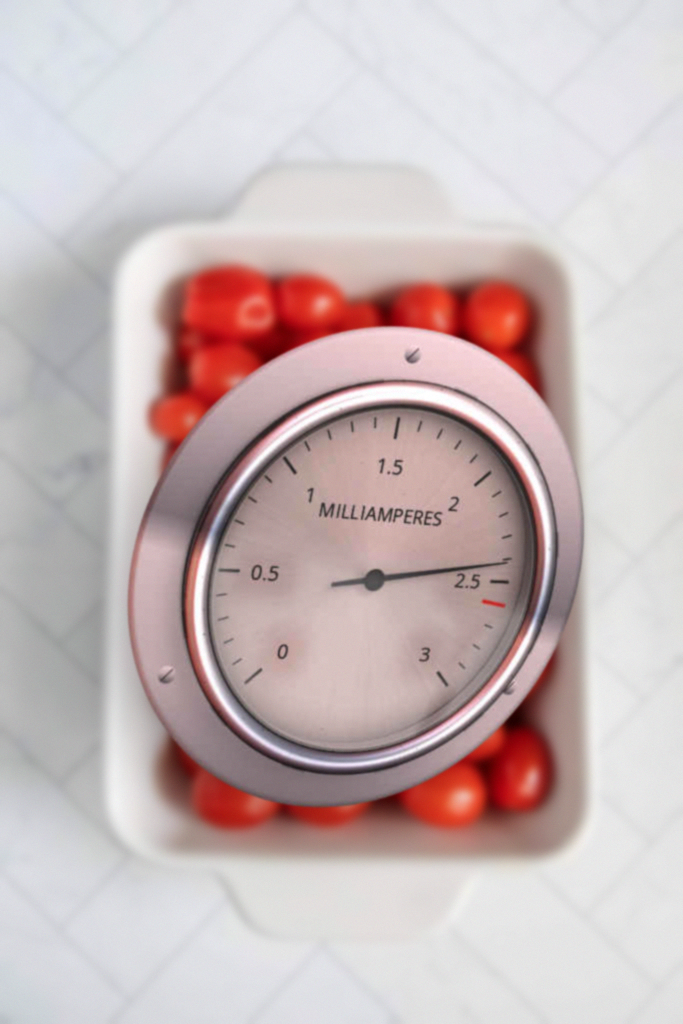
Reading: value=2.4 unit=mA
